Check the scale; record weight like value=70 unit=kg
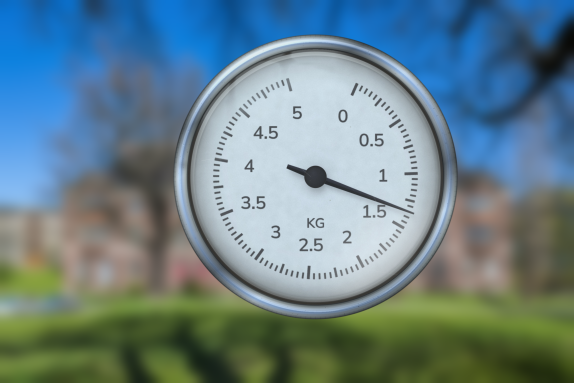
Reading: value=1.35 unit=kg
